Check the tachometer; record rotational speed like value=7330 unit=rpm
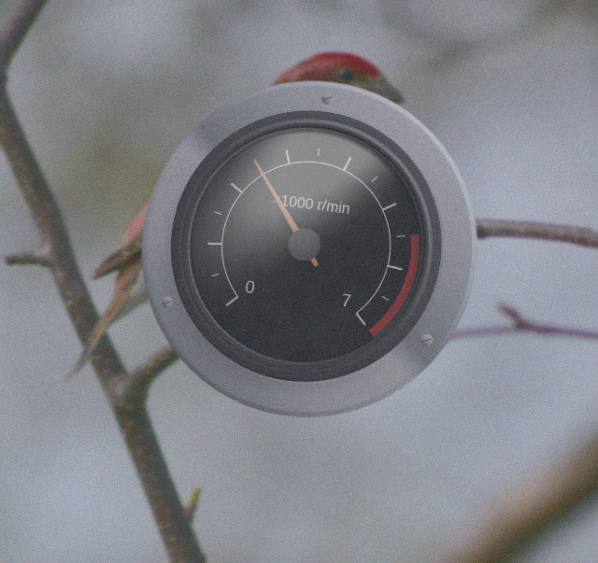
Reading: value=2500 unit=rpm
